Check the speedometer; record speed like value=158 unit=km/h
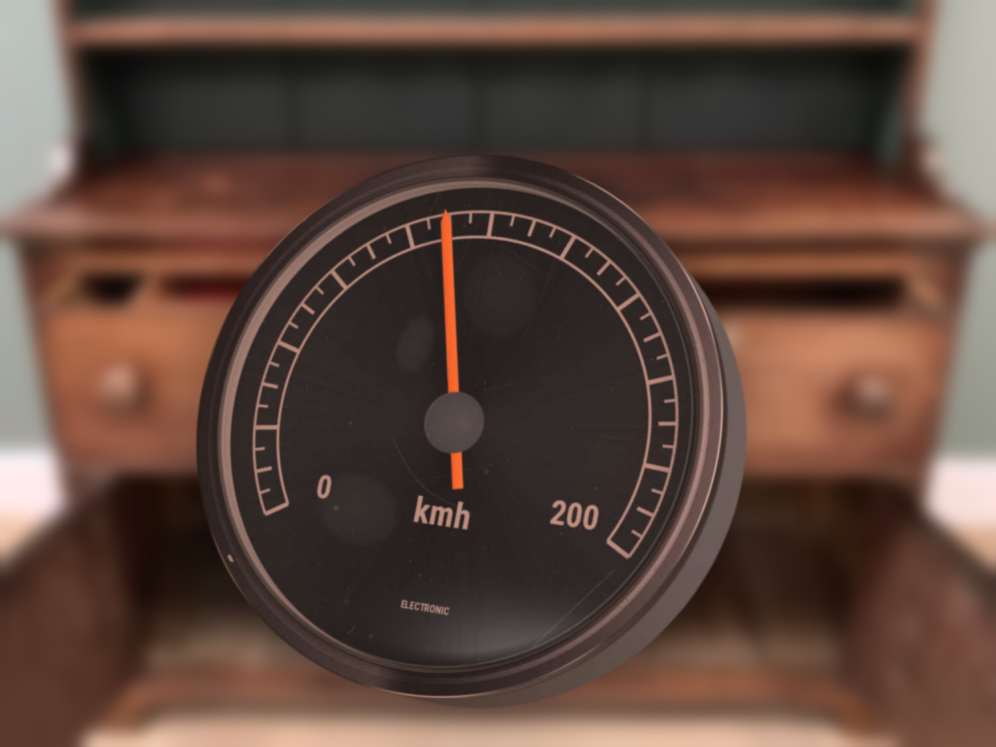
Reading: value=90 unit=km/h
